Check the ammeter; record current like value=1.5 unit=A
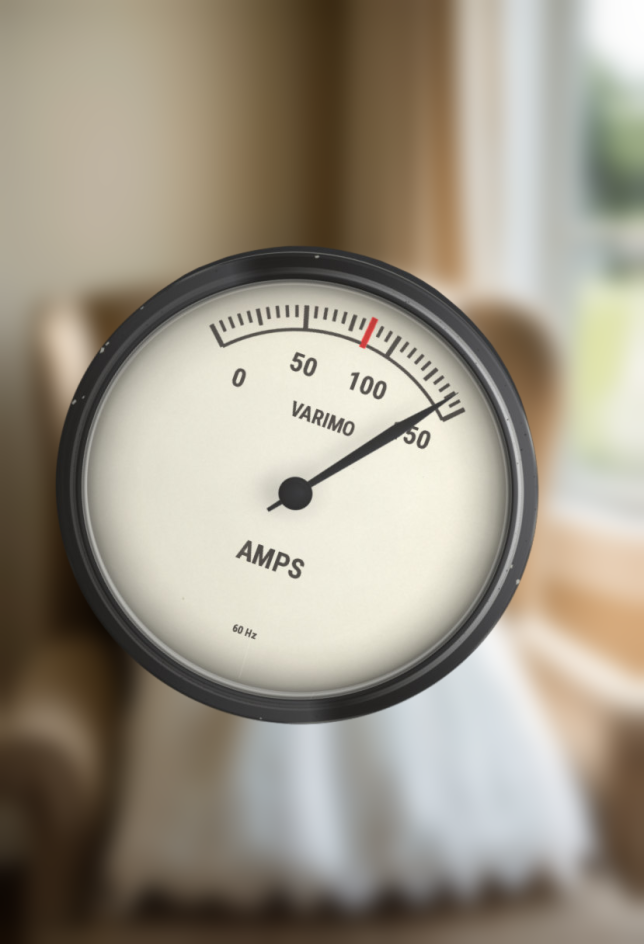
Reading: value=140 unit=A
